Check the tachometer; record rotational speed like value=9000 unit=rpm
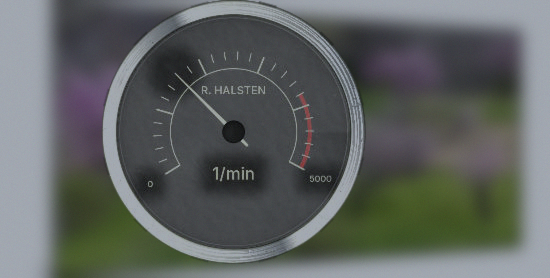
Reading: value=1600 unit=rpm
